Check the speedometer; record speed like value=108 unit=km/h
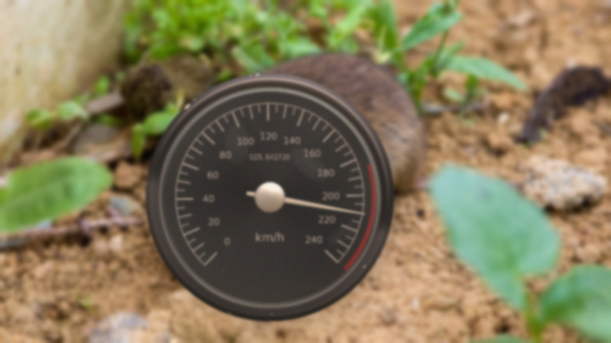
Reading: value=210 unit=km/h
